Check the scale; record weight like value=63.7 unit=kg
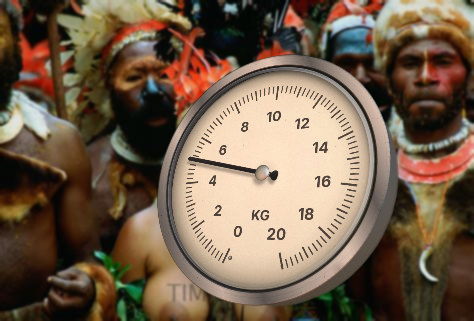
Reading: value=5 unit=kg
